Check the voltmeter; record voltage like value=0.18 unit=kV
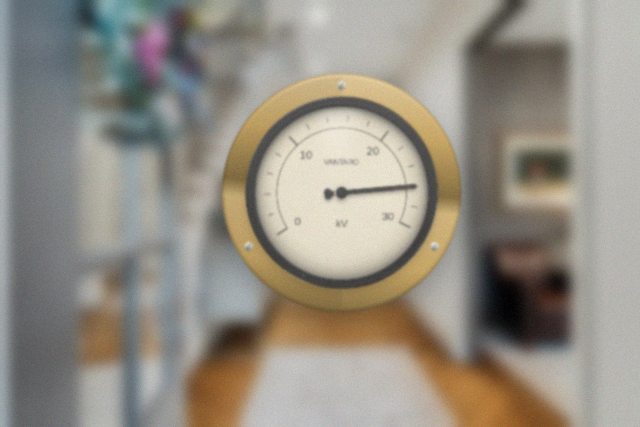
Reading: value=26 unit=kV
